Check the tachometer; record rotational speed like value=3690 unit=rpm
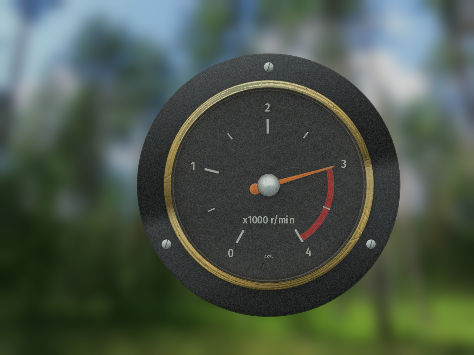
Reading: value=3000 unit=rpm
